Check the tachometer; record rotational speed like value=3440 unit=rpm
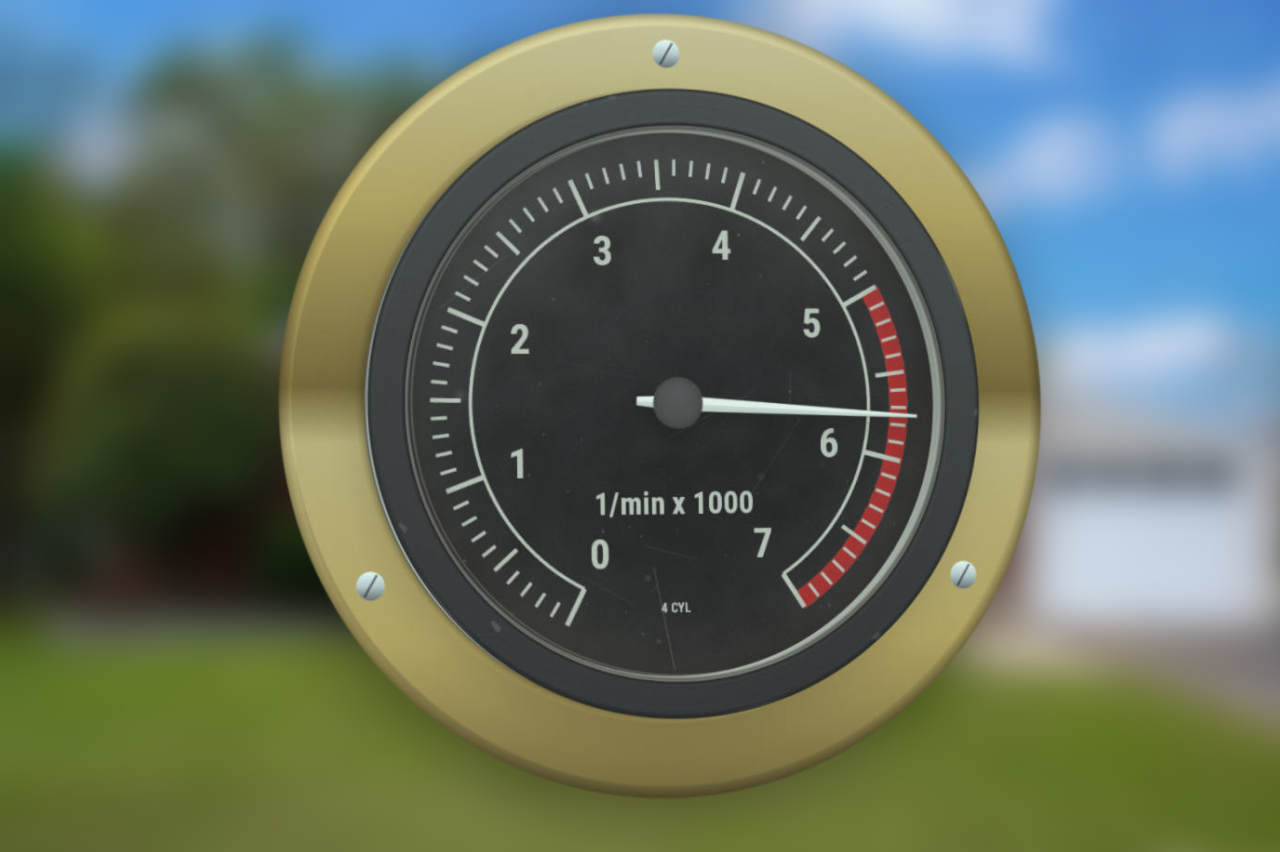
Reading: value=5750 unit=rpm
